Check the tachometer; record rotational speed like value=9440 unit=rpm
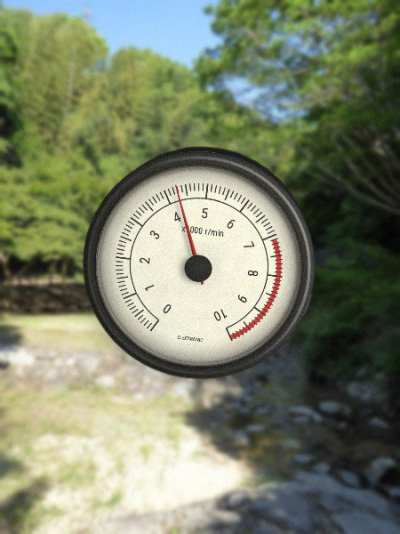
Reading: value=4300 unit=rpm
